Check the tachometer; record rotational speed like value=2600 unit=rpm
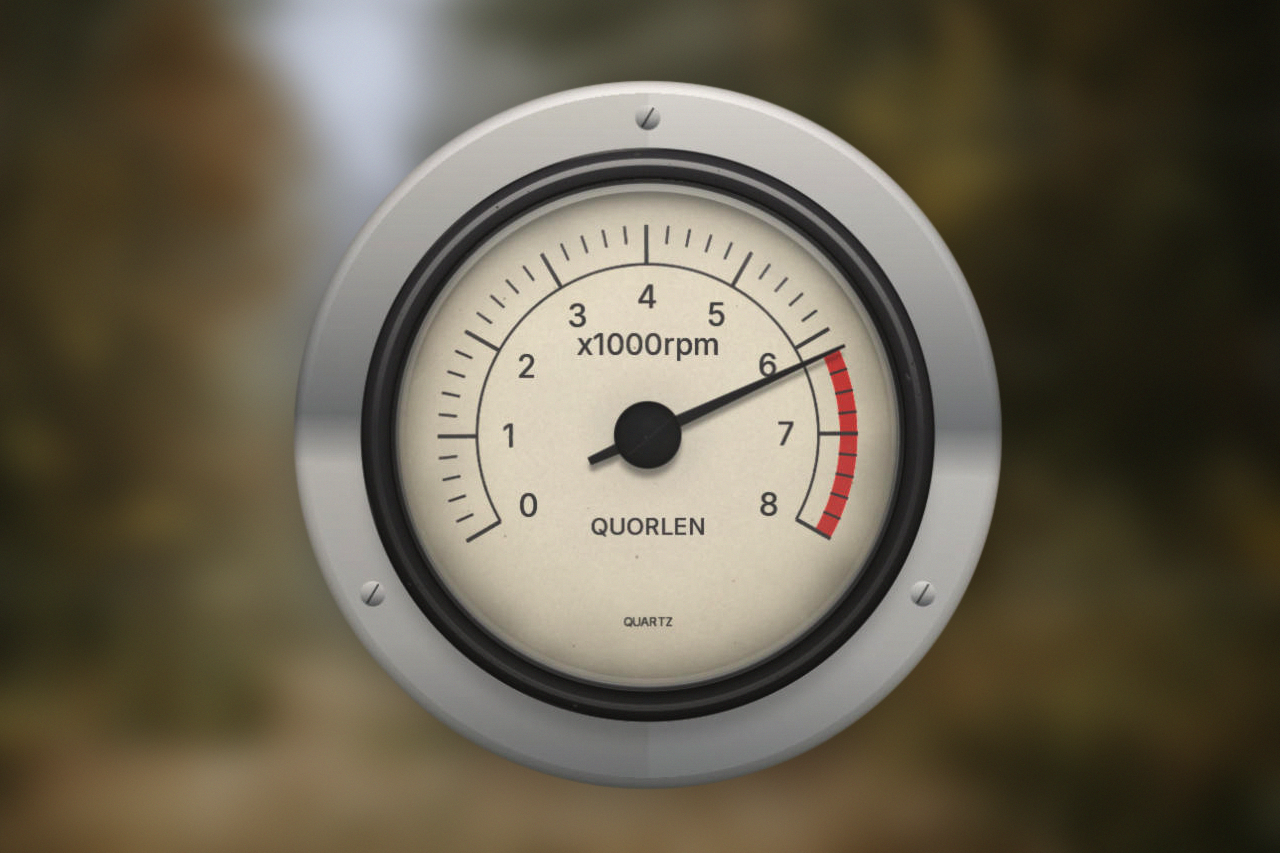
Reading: value=6200 unit=rpm
